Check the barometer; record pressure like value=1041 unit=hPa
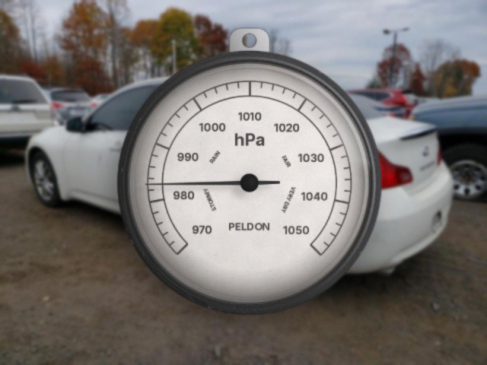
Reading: value=983 unit=hPa
